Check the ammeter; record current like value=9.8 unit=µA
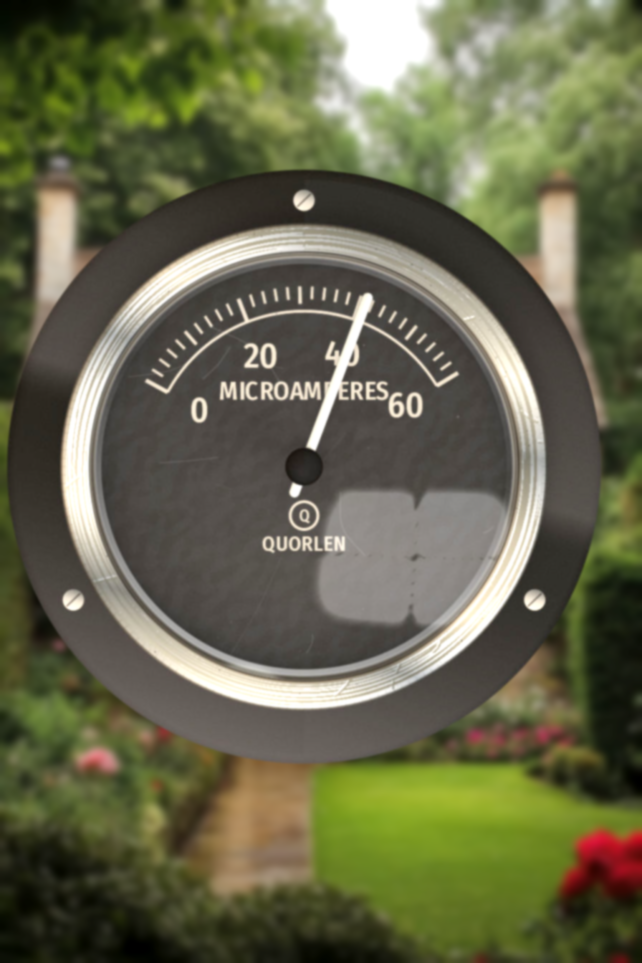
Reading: value=41 unit=µA
